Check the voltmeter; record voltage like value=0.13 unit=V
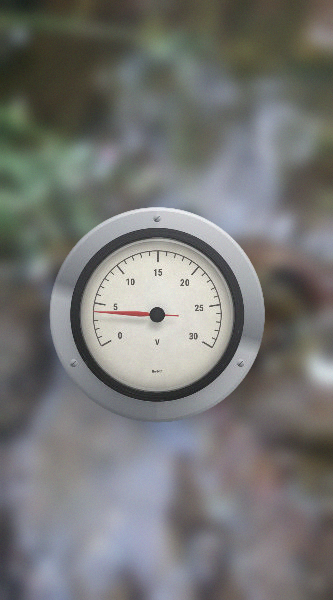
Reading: value=4 unit=V
